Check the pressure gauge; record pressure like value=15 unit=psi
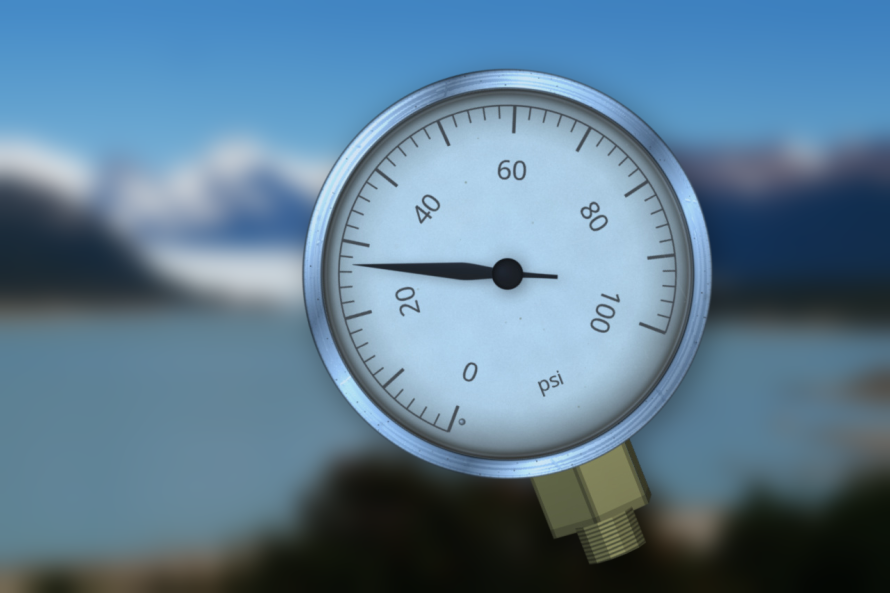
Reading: value=27 unit=psi
